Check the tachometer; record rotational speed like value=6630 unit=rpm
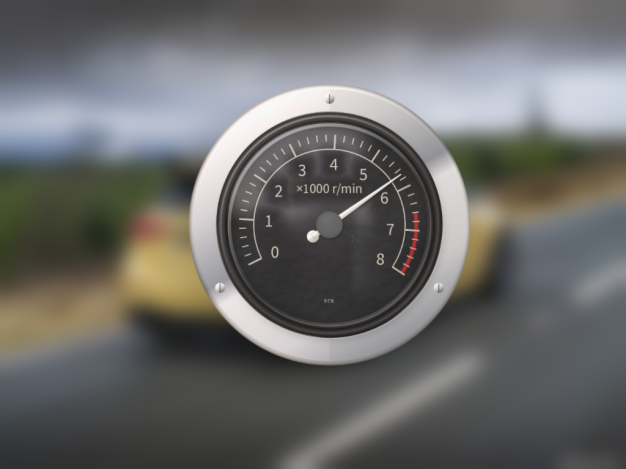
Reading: value=5700 unit=rpm
